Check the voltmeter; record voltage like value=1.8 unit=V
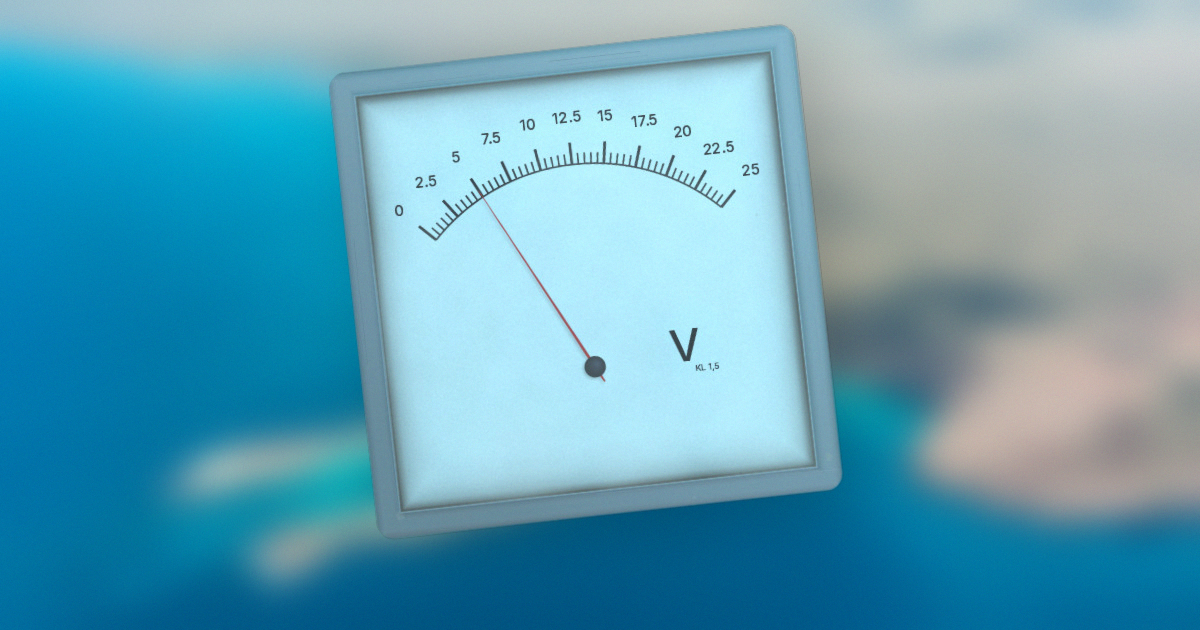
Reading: value=5 unit=V
